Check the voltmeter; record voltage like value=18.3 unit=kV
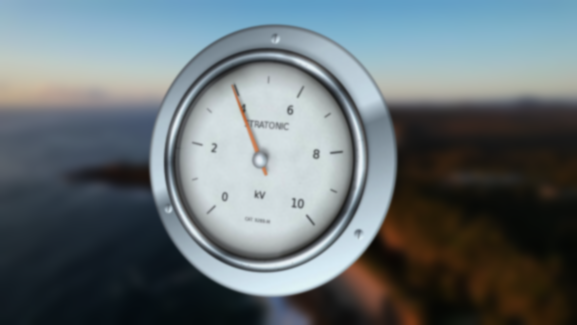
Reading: value=4 unit=kV
